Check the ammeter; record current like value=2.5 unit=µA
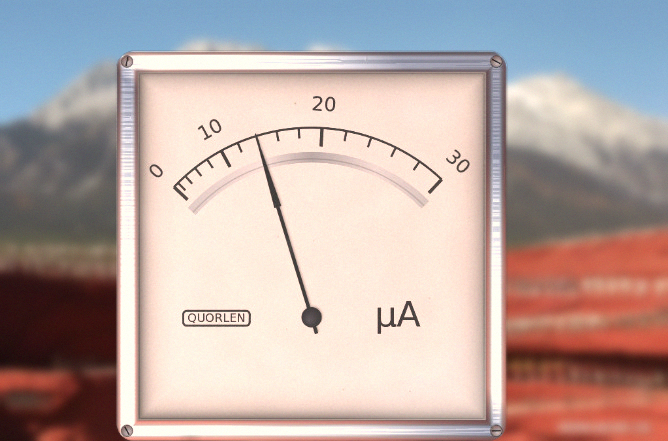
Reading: value=14 unit=µA
